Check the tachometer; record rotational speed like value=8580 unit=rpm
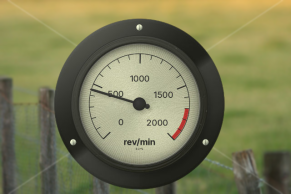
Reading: value=450 unit=rpm
